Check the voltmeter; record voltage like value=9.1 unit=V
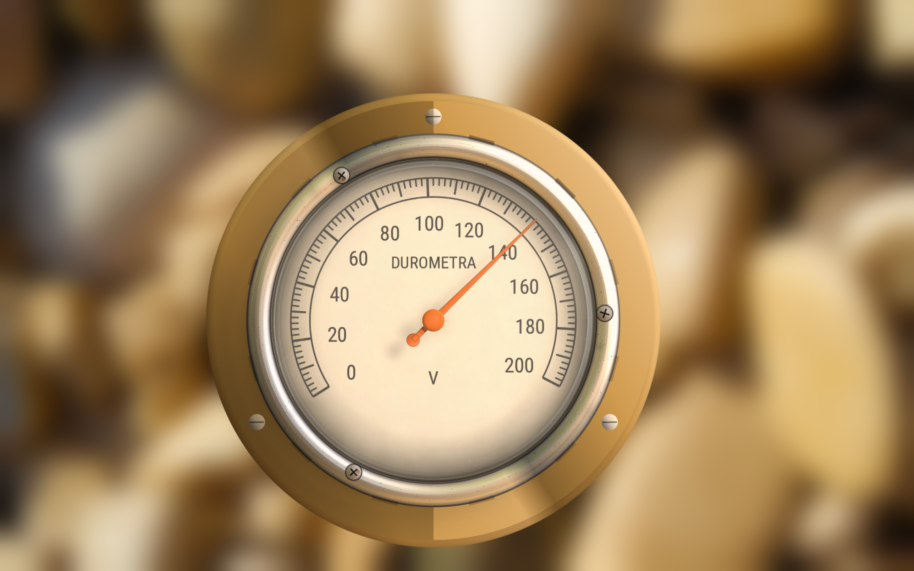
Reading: value=140 unit=V
